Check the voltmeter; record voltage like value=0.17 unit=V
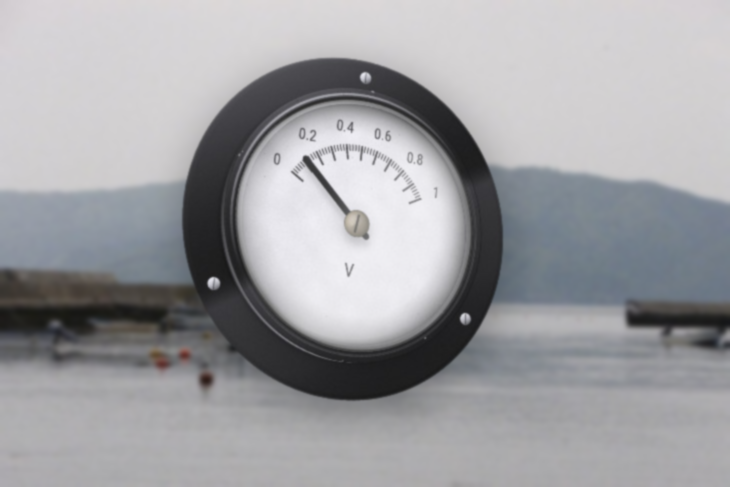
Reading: value=0.1 unit=V
